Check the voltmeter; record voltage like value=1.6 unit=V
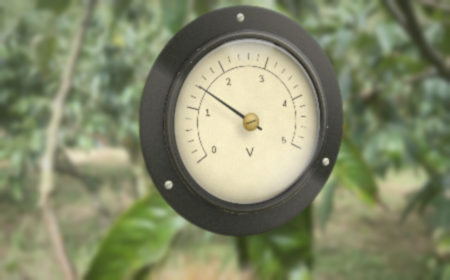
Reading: value=1.4 unit=V
